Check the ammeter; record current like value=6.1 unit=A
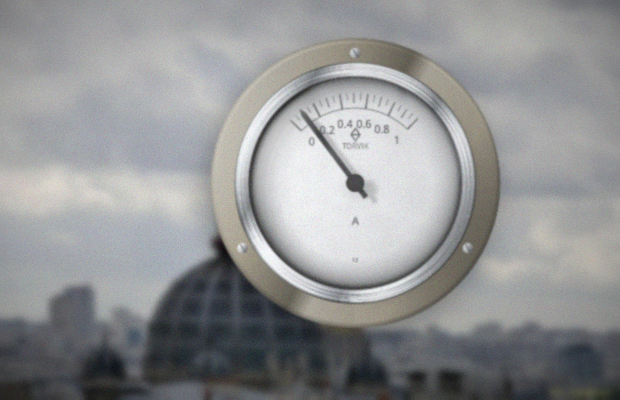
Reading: value=0.1 unit=A
